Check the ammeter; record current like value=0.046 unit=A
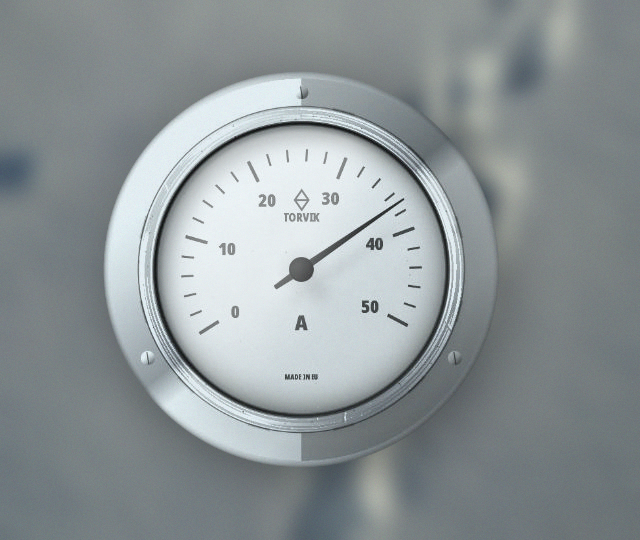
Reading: value=37 unit=A
